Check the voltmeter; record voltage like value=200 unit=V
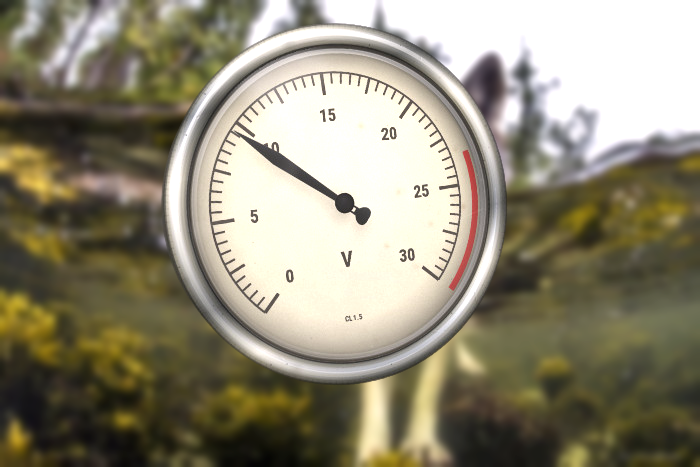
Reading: value=9.5 unit=V
